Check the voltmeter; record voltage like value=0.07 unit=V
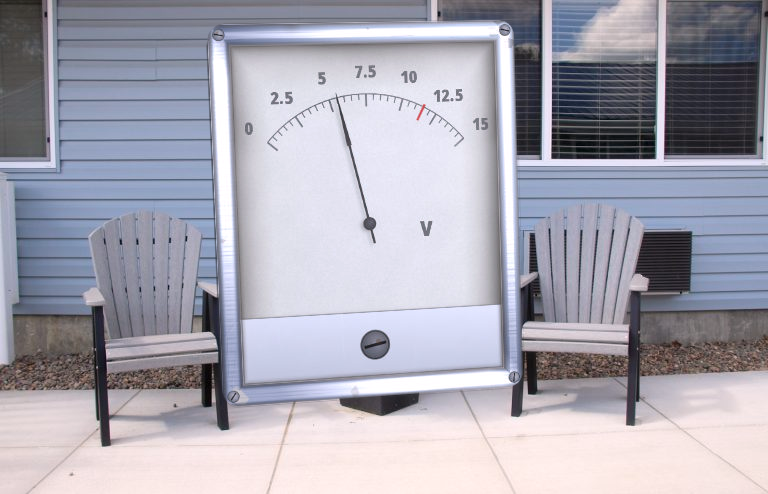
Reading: value=5.5 unit=V
